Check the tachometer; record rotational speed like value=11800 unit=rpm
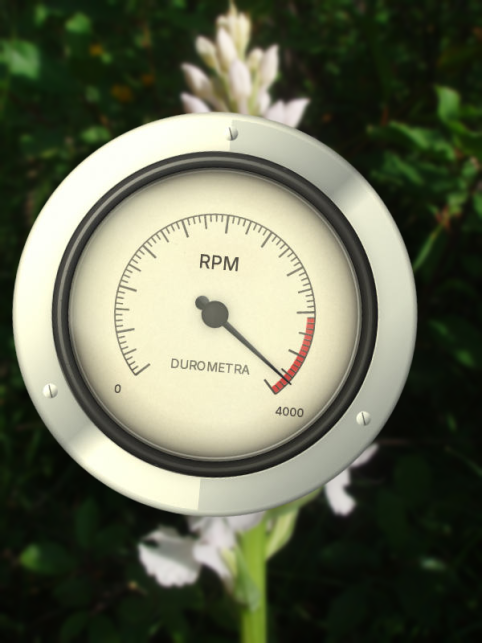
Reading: value=3850 unit=rpm
